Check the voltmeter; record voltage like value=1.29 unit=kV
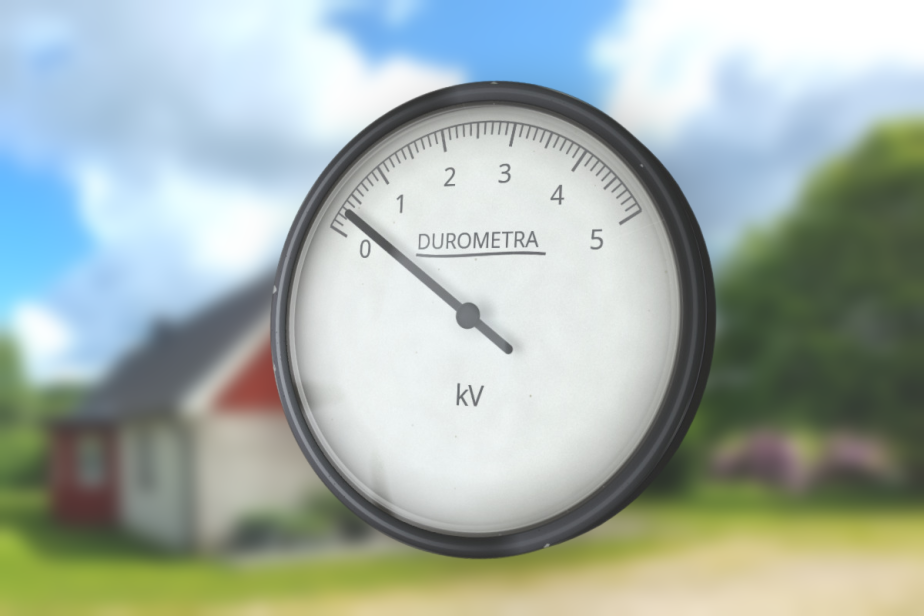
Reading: value=0.3 unit=kV
